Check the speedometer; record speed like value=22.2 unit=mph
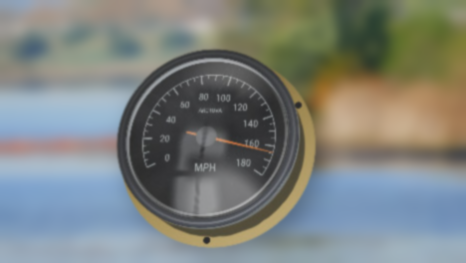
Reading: value=165 unit=mph
